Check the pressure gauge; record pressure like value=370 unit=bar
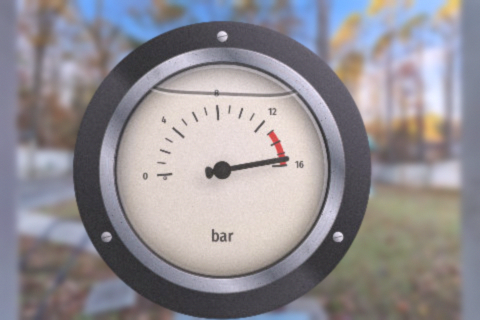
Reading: value=15.5 unit=bar
